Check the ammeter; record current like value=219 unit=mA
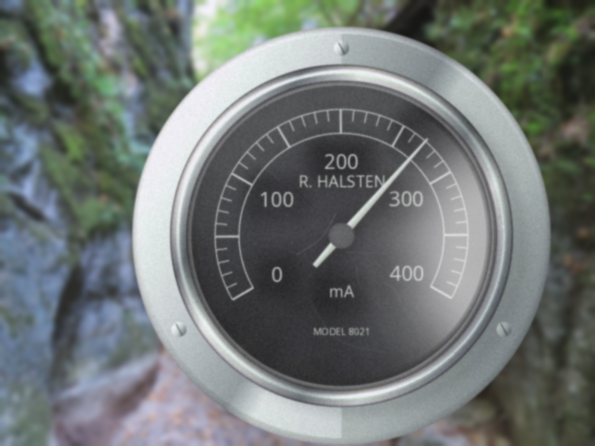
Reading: value=270 unit=mA
